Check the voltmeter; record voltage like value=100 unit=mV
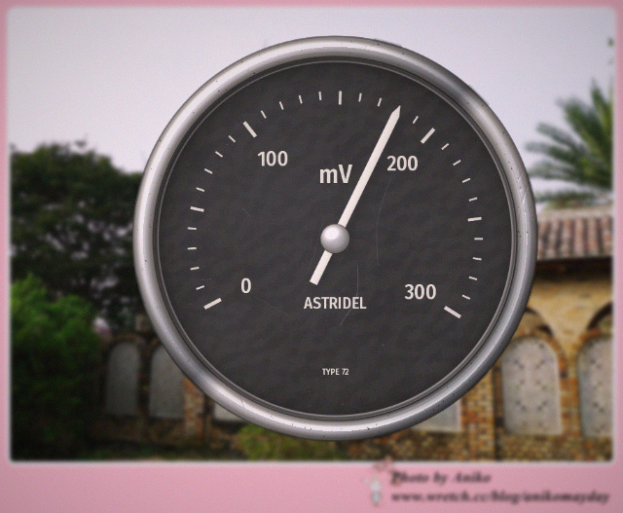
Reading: value=180 unit=mV
